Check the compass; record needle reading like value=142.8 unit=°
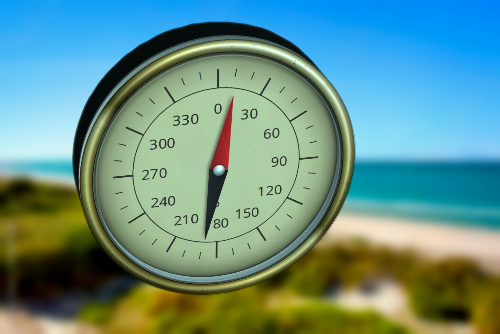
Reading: value=10 unit=°
